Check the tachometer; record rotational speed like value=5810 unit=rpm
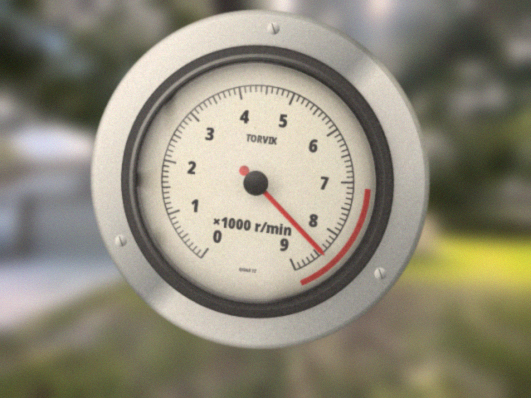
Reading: value=8400 unit=rpm
